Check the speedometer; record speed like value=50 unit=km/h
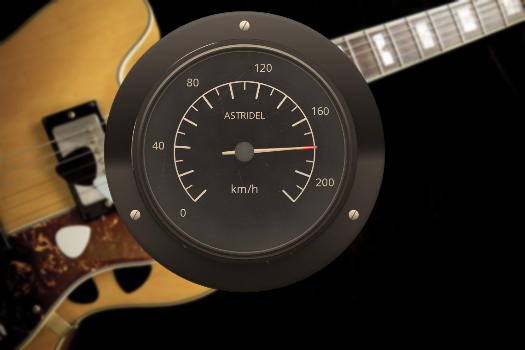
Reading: value=180 unit=km/h
